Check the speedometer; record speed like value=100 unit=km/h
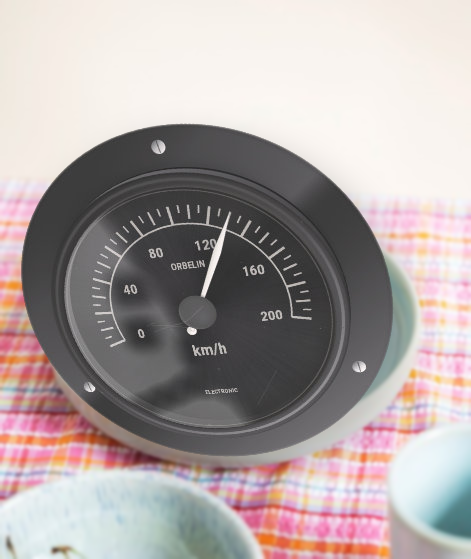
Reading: value=130 unit=km/h
